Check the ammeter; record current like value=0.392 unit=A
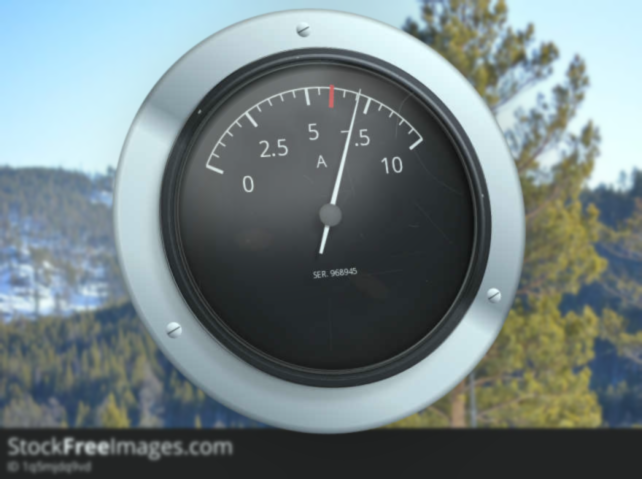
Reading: value=7 unit=A
